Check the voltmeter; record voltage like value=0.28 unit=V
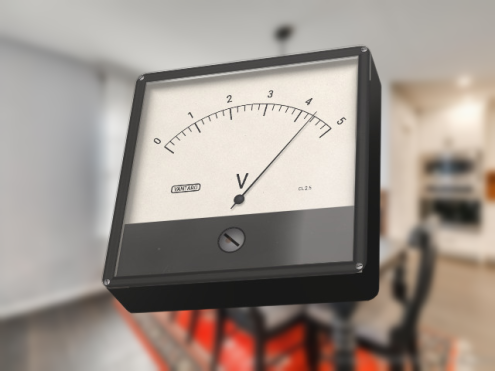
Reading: value=4.4 unit=V
